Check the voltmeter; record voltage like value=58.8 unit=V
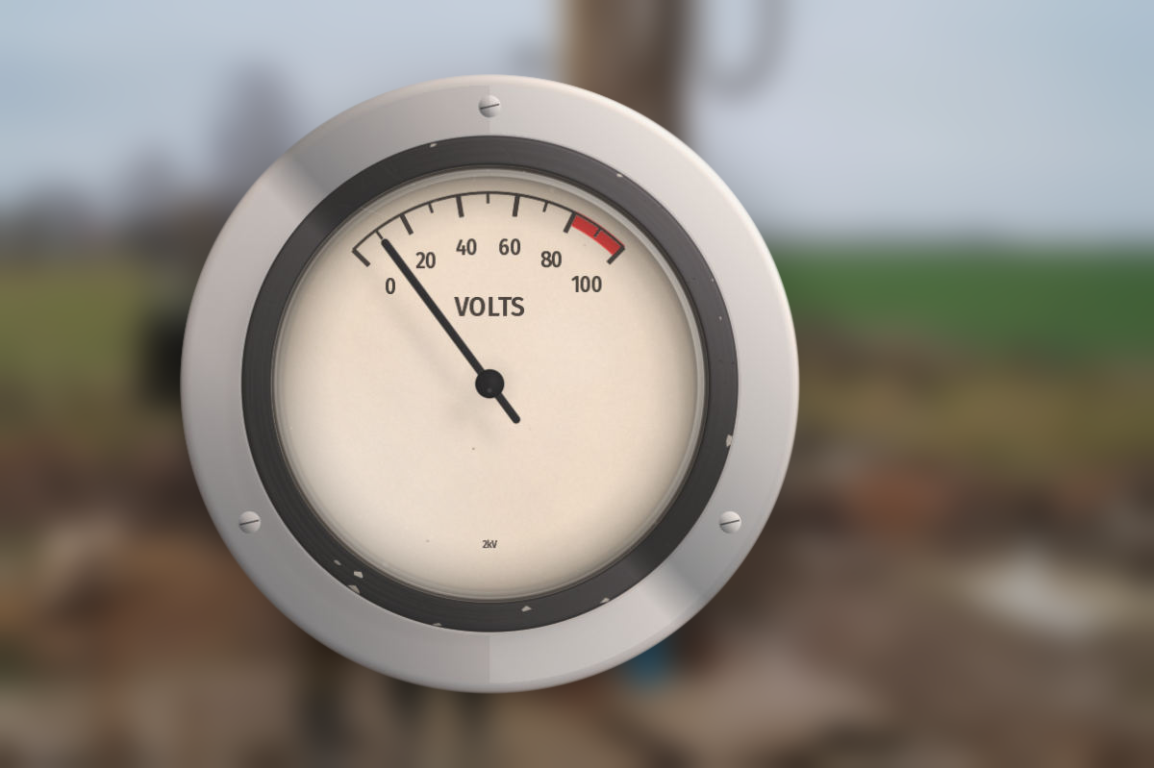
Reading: value=10 unit=V
